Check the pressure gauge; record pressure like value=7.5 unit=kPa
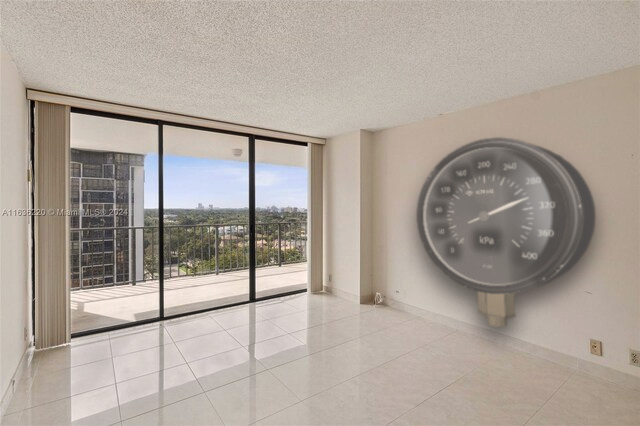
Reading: value=300 unit=kPa
